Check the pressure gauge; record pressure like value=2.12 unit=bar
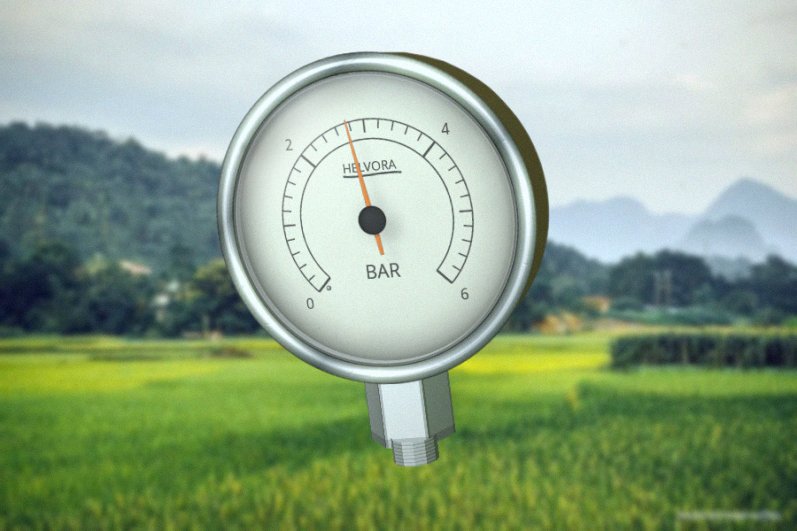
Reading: value=2.8 unit=bar
